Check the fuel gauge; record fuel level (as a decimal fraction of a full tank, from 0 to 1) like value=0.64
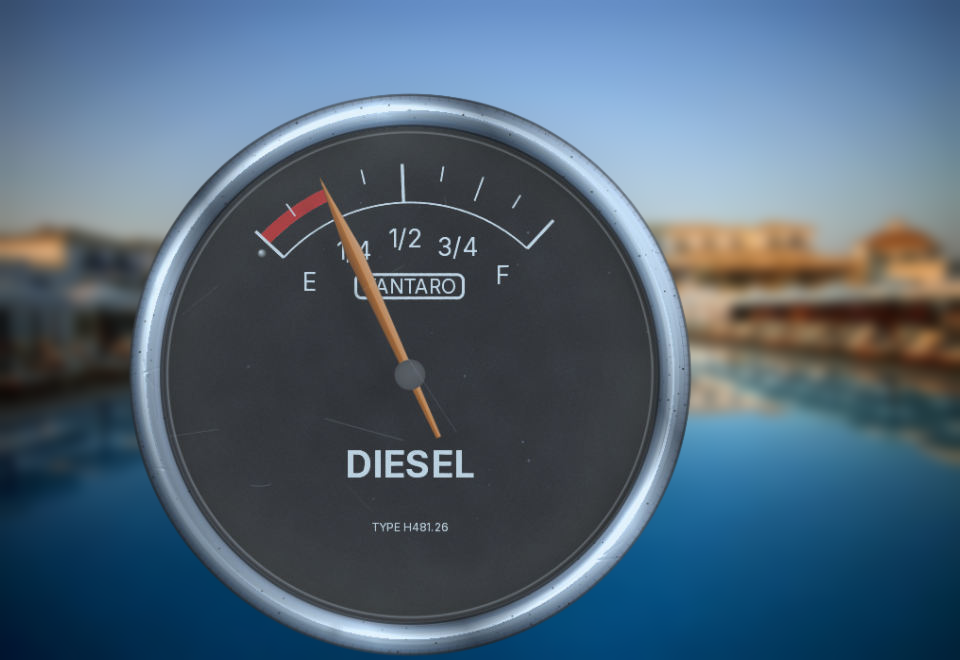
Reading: value=0.25
